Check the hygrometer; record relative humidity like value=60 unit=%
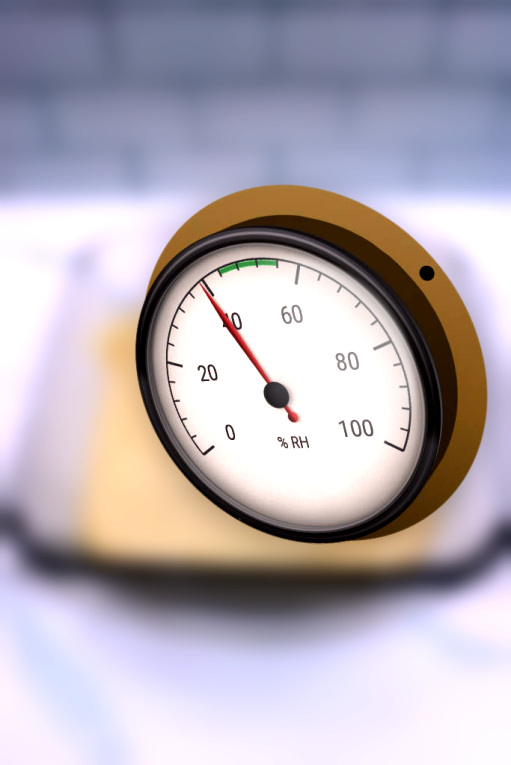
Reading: value=40 unit=%
